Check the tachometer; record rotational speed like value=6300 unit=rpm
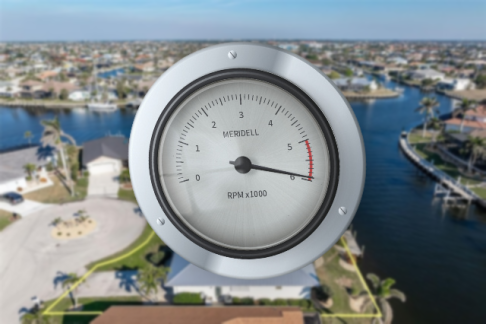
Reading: value=5900 unit=rpm
